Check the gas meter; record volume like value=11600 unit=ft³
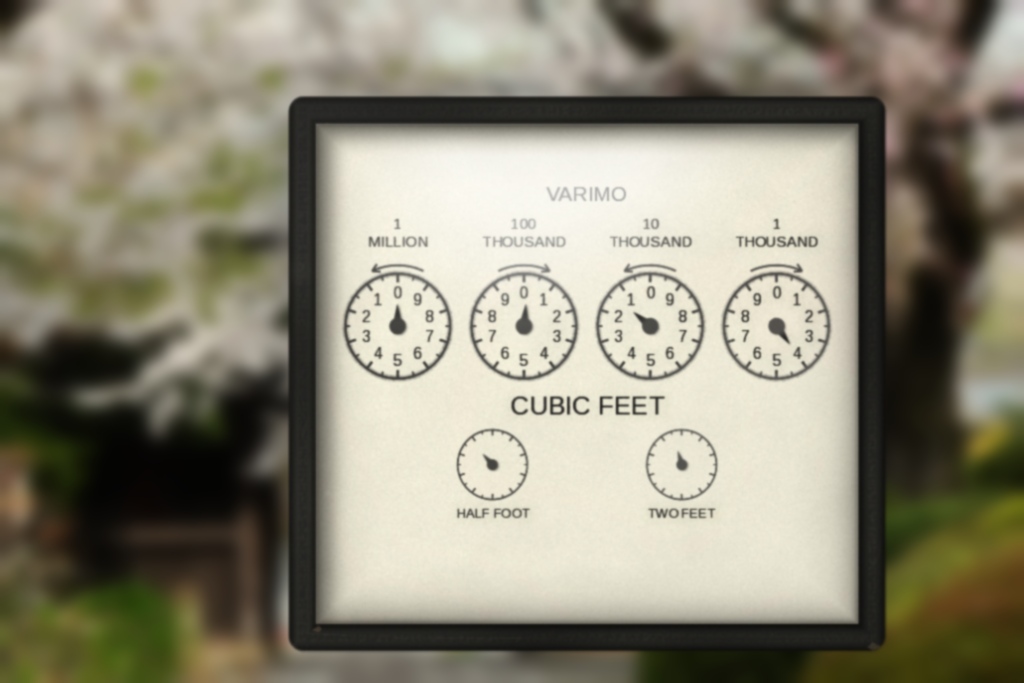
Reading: value=1400 unit=ft³
